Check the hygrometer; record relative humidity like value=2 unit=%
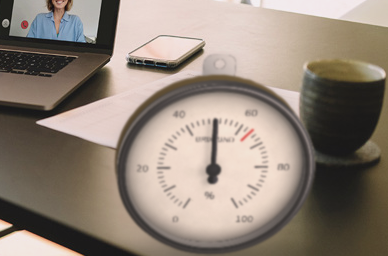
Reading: value=50 unit=%
